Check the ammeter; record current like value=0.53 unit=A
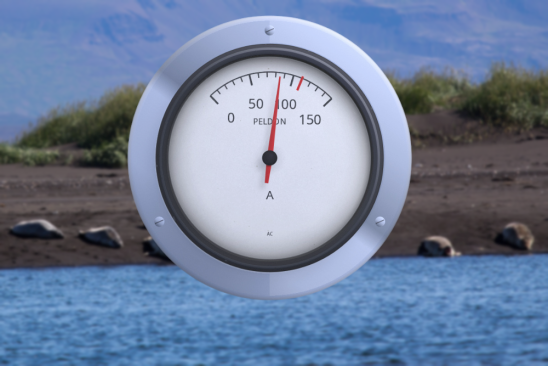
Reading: value=85 unit=A
